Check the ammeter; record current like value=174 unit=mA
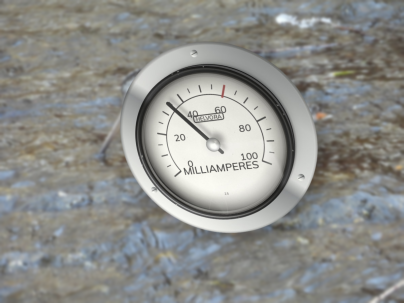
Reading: value=35 unit=mA
